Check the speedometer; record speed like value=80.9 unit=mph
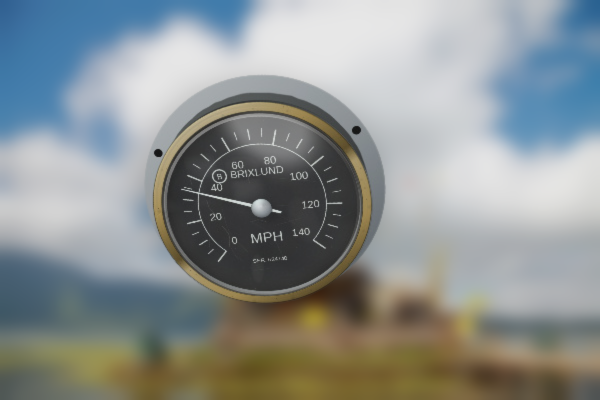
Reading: value=35 unit=mph
